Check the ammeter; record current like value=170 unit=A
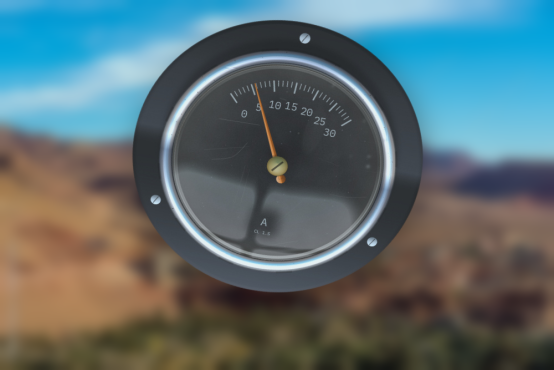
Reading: value=6 unit=A
